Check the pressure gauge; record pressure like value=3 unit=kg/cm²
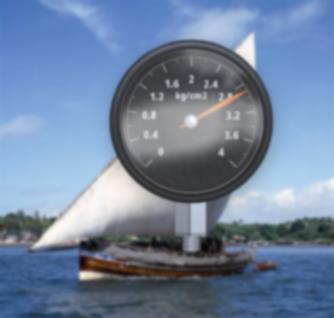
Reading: value=2.9 unit=kg/cm²
